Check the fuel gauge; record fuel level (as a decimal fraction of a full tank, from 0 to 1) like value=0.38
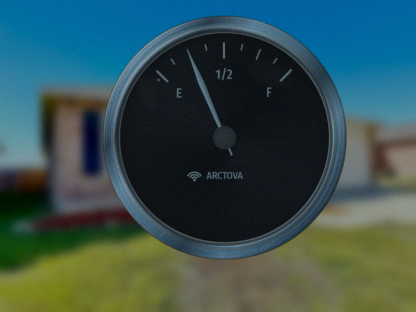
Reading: value=0.25
